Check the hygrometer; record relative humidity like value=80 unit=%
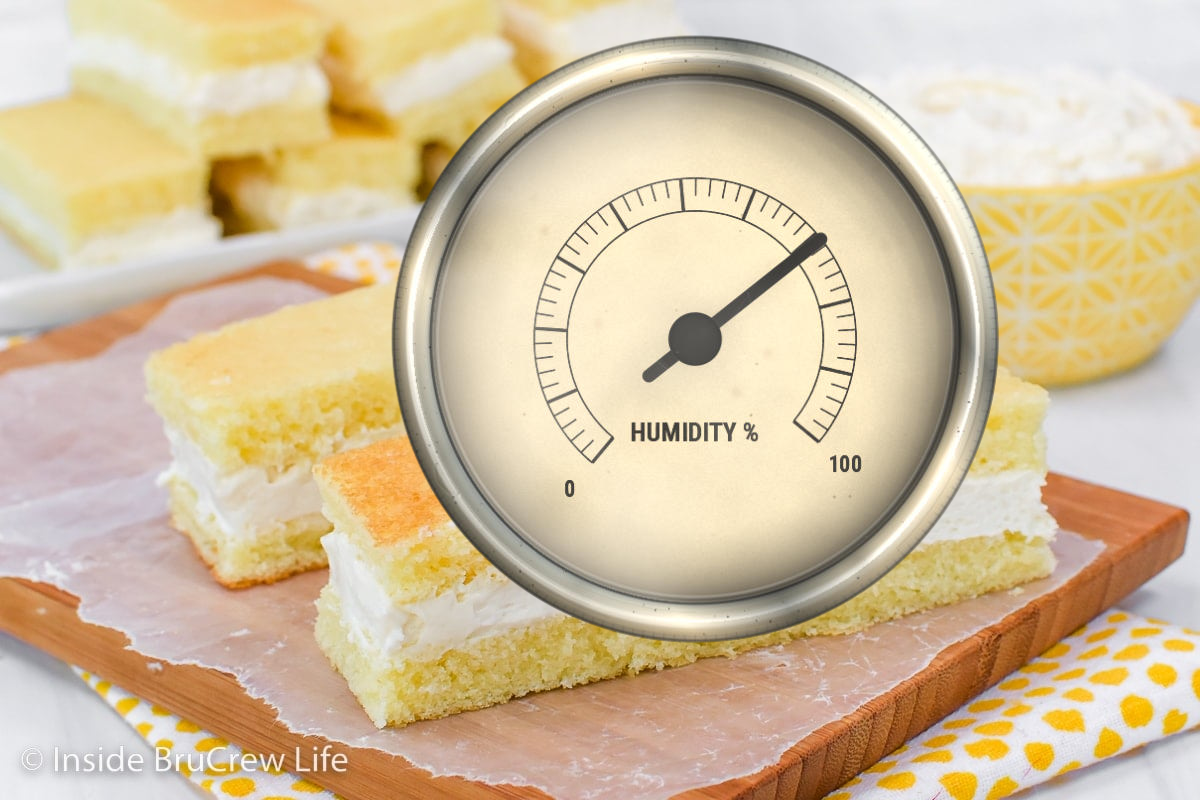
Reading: value=71 unit=%
